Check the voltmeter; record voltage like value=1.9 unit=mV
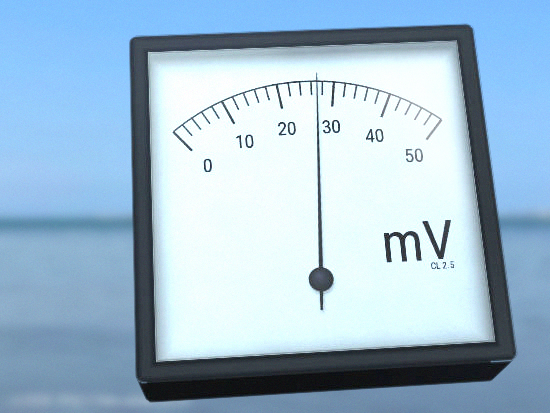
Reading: value=27 unit=mV
